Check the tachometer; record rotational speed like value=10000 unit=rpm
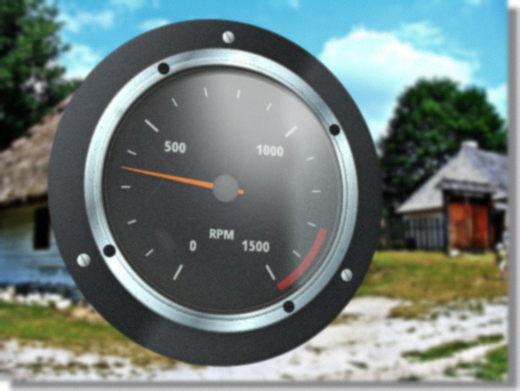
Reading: value=350 unit=rpm
